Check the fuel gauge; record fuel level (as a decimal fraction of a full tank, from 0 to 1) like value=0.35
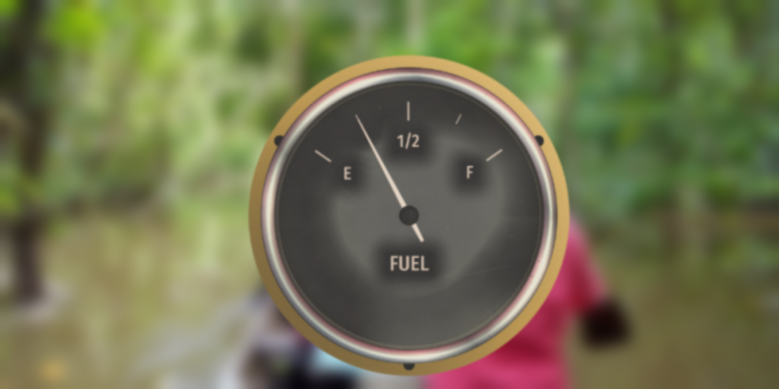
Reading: value=0.25
